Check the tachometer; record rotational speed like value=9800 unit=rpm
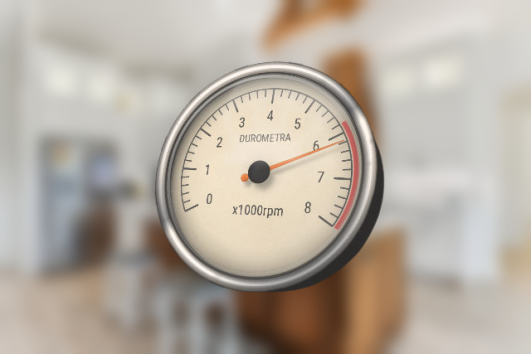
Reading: value=6200 unit=rpm
